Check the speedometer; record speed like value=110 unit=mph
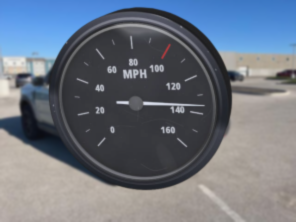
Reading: value=135 unit=mph
